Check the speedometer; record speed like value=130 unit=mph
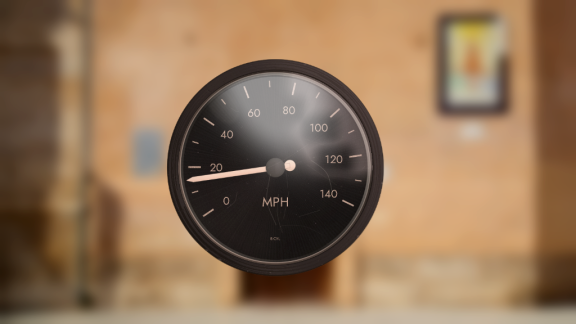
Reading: value=15 unit=mph
